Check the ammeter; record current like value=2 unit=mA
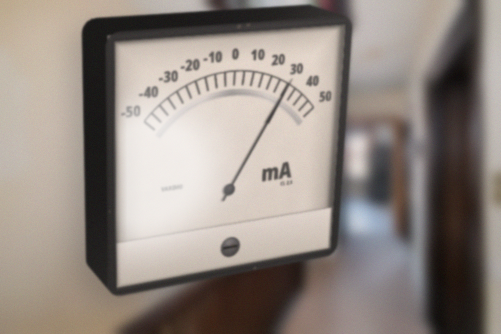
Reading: value=30 unit=mA
